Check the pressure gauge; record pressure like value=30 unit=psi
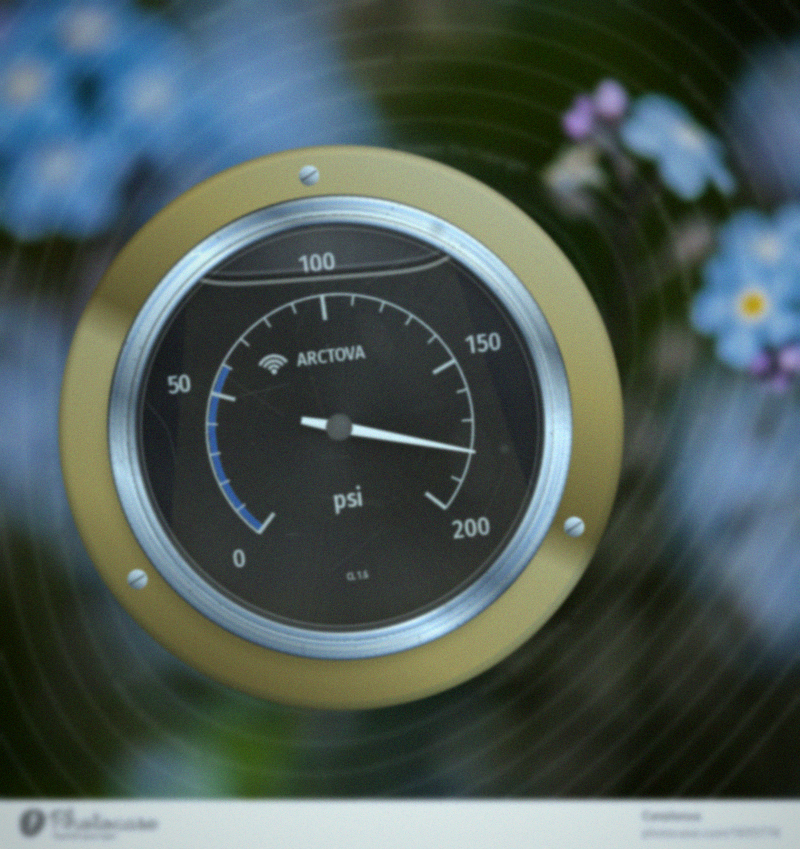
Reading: value=180 unit=psi
